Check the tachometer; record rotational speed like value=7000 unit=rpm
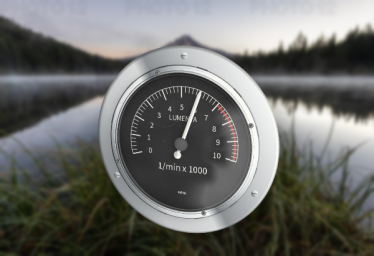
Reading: value=6000 unit=rpm
